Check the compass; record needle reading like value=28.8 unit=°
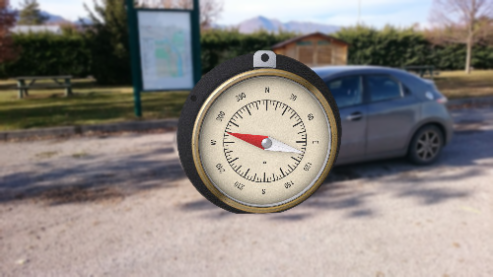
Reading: value=285 unit=°
